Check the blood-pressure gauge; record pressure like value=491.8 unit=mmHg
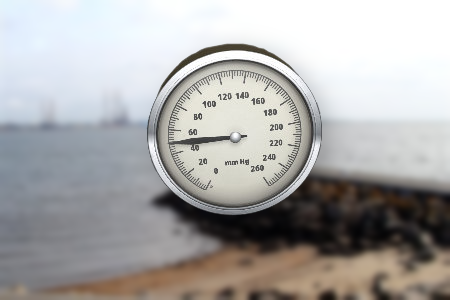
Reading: value=50 unit=mmHg
